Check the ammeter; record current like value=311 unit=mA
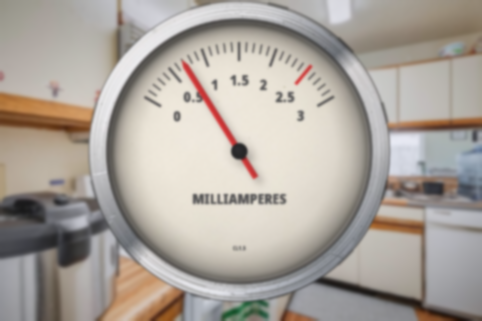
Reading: value=0.7 unit=mA
